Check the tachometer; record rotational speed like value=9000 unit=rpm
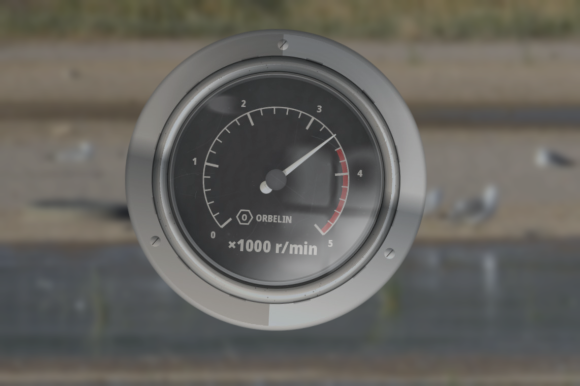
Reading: value=3400 unit=rpm
